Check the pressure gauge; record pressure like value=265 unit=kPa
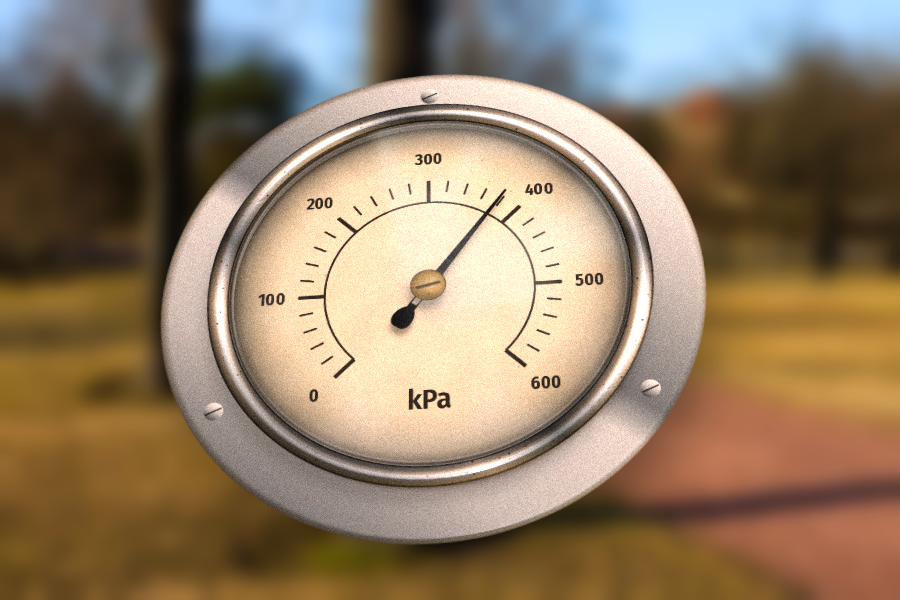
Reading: value=380 unit=kPa
